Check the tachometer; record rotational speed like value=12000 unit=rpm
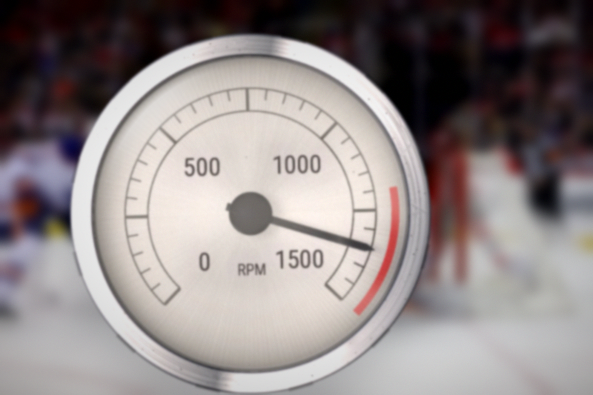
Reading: value=1350 unit=rpm
